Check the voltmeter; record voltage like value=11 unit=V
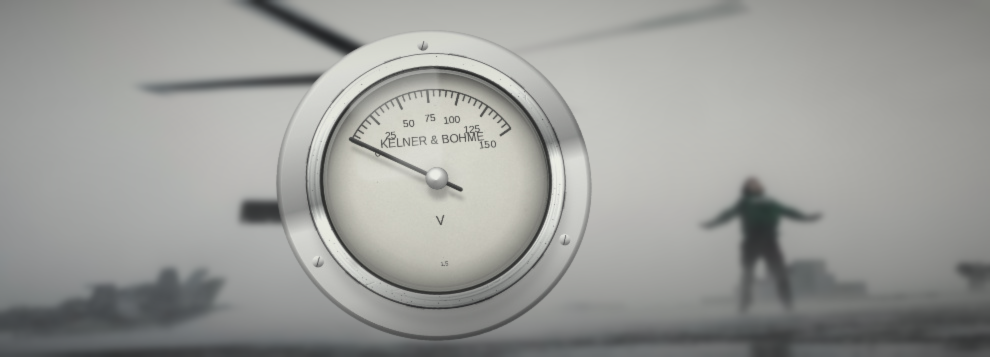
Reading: value=0 unit=V
